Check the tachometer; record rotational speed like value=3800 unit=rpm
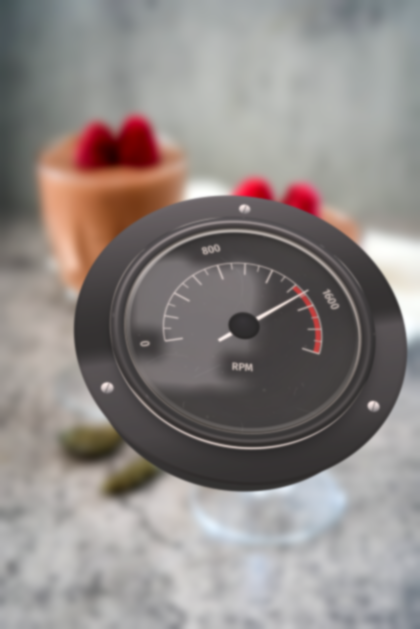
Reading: value=1500 unit=rpm
